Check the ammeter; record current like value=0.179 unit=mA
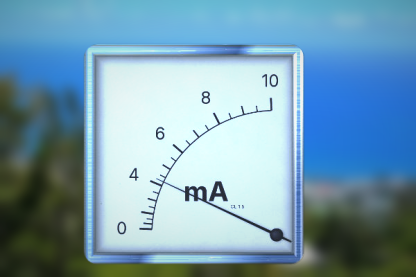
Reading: value=4.25 unit=mA
